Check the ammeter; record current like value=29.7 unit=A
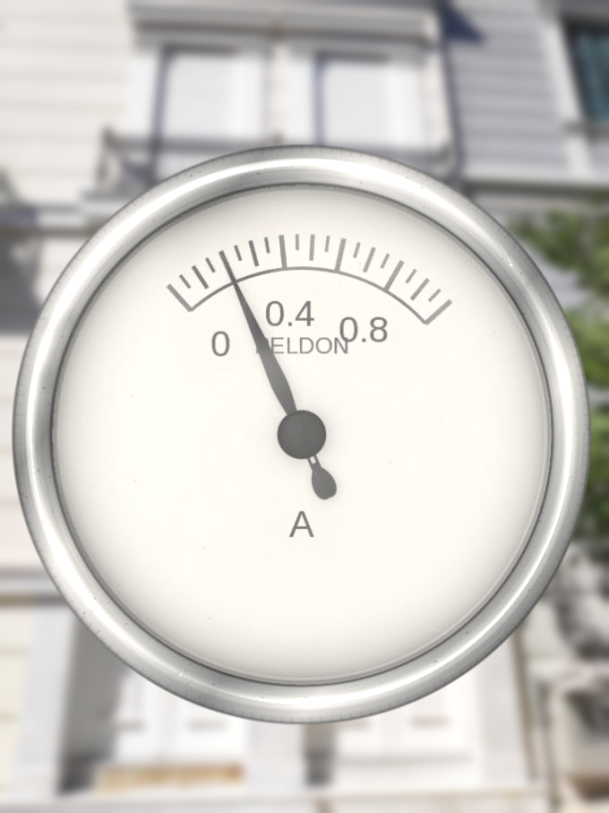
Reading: value=0.2 unit=A
